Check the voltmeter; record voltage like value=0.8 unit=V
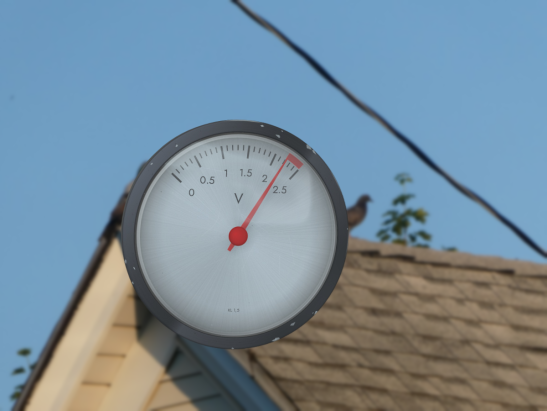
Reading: value=2.2 unit=V
